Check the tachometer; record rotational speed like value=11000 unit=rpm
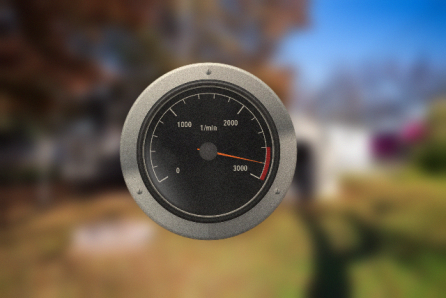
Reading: value=2800 unit=rpm
